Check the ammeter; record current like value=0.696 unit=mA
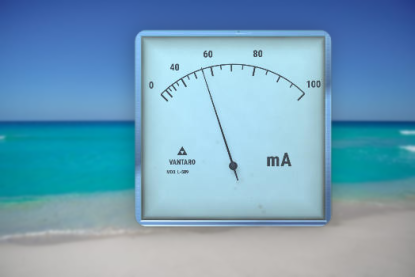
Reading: value=55 unit=mA
